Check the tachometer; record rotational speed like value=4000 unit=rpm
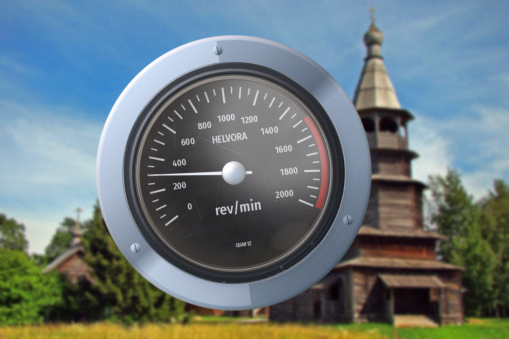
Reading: value=300 unit=rpm
